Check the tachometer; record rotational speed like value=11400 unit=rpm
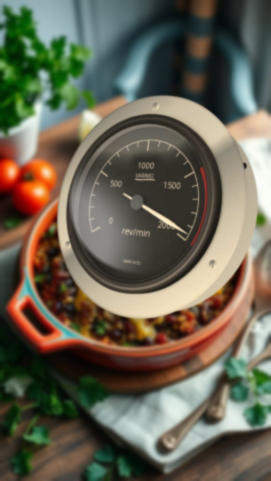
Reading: value=1950 unit=rpm
